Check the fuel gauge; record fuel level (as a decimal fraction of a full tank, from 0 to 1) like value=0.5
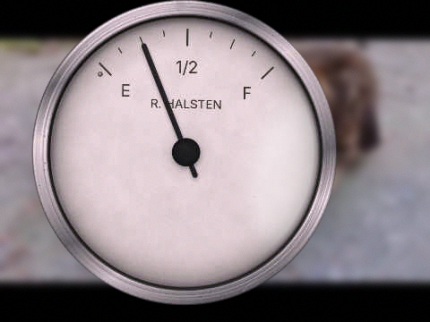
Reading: value=0.25
